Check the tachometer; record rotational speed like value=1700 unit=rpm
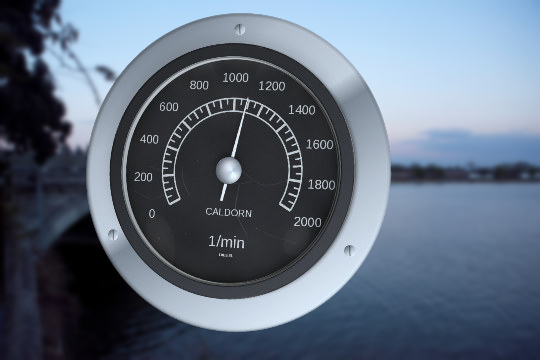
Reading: value=1100 unit=rpm
